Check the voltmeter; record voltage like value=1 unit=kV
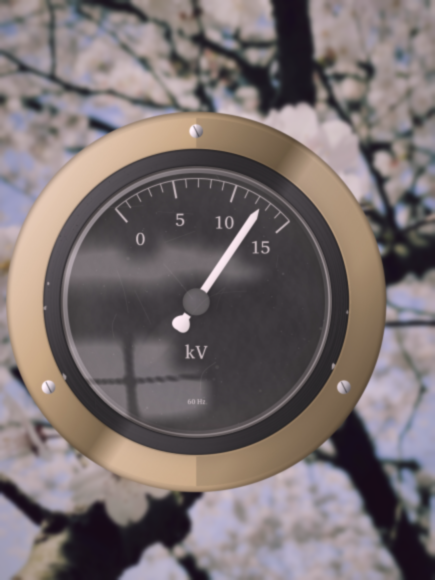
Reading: value=12.5 unit=kV
